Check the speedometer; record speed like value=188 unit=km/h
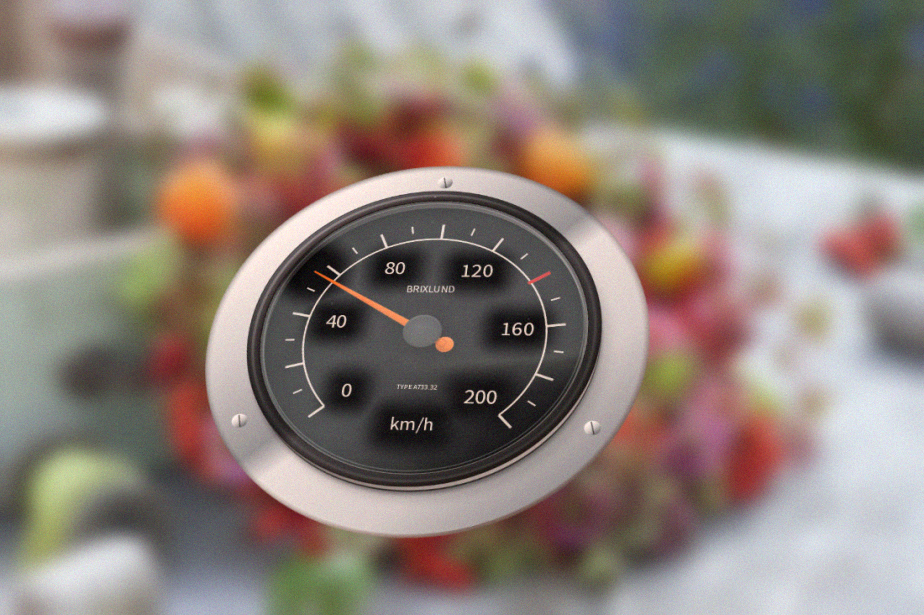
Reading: value=55 unit=km/h
